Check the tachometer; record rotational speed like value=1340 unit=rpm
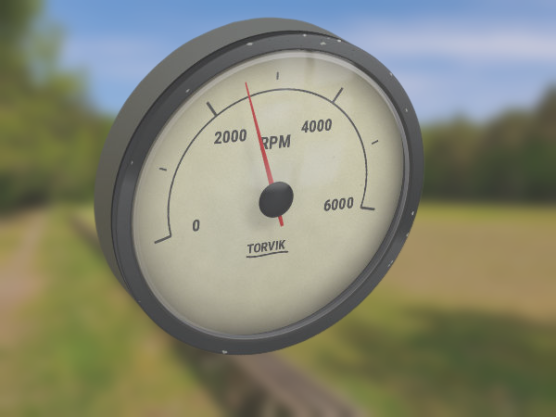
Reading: value=2500 unit=rpm
